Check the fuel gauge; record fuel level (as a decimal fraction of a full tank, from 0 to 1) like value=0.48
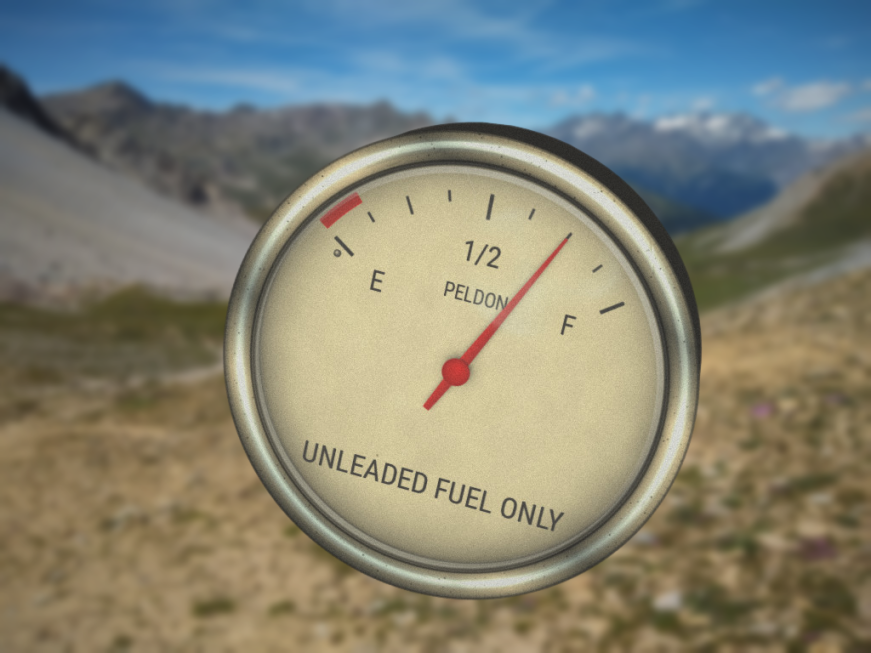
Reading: value=0.75
